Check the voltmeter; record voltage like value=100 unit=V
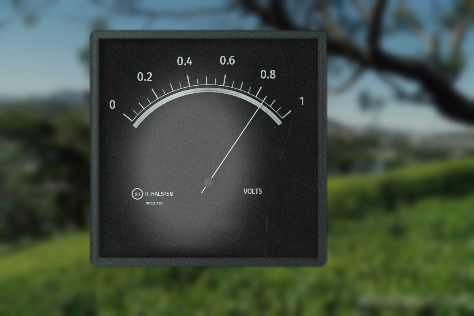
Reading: value=0.85 unit=V
